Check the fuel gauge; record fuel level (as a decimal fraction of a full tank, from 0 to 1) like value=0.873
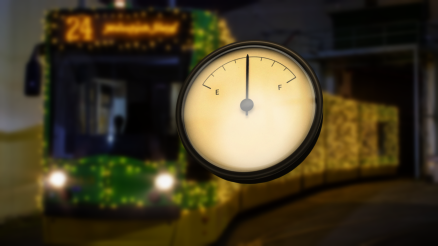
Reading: value=0.5
